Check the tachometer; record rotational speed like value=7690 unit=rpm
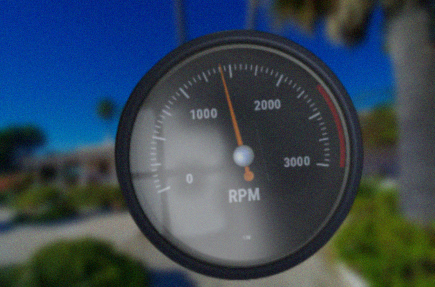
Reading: value=1400 unit=rpm
